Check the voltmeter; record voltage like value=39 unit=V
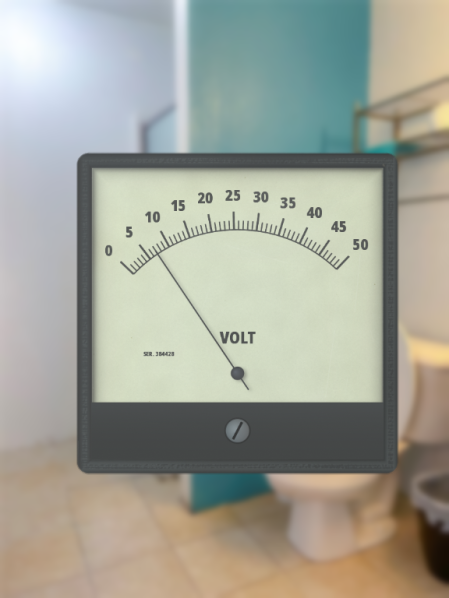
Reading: value=7 unit=V
